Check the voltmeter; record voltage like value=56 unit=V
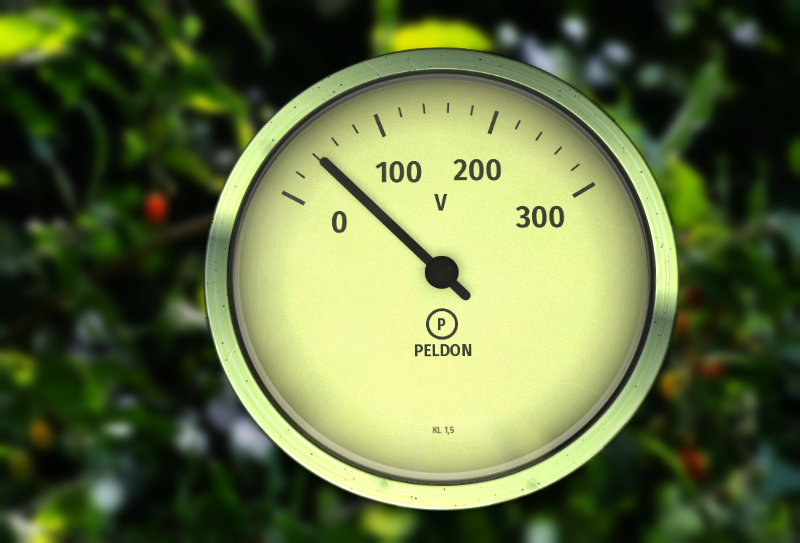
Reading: value=40 unit=V
